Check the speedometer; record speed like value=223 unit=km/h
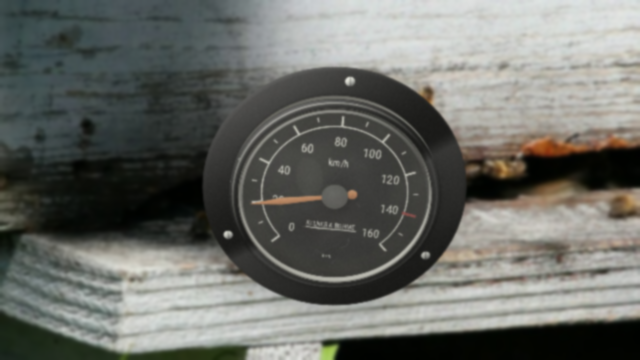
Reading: value=20 unit=km/h
